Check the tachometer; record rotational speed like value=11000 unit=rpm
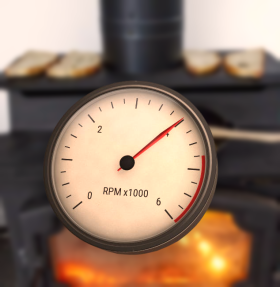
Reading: value=4000 unit=rpm
